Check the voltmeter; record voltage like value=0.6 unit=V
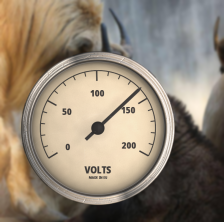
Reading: value=140 unit=V
